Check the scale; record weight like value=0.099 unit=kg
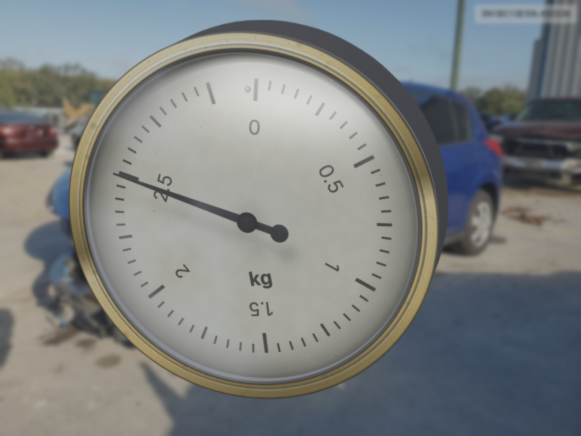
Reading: value=2.5 unit=kg
